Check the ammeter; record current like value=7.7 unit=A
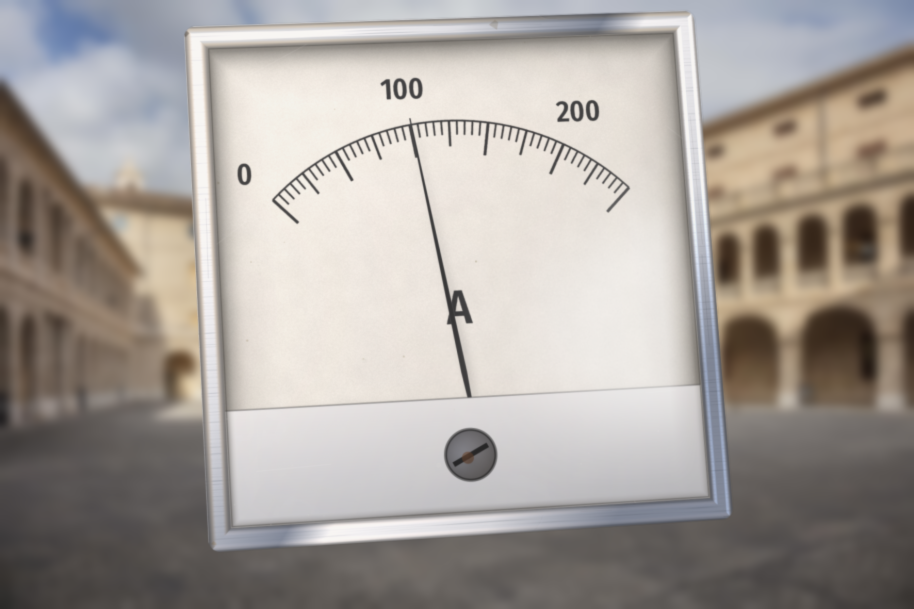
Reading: value=100 unit=A
